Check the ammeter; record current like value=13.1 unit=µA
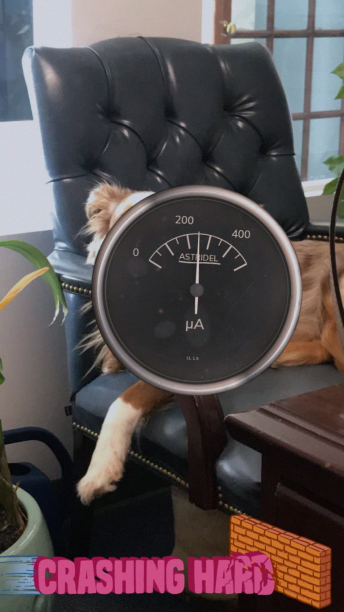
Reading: value=250 unit=µA
